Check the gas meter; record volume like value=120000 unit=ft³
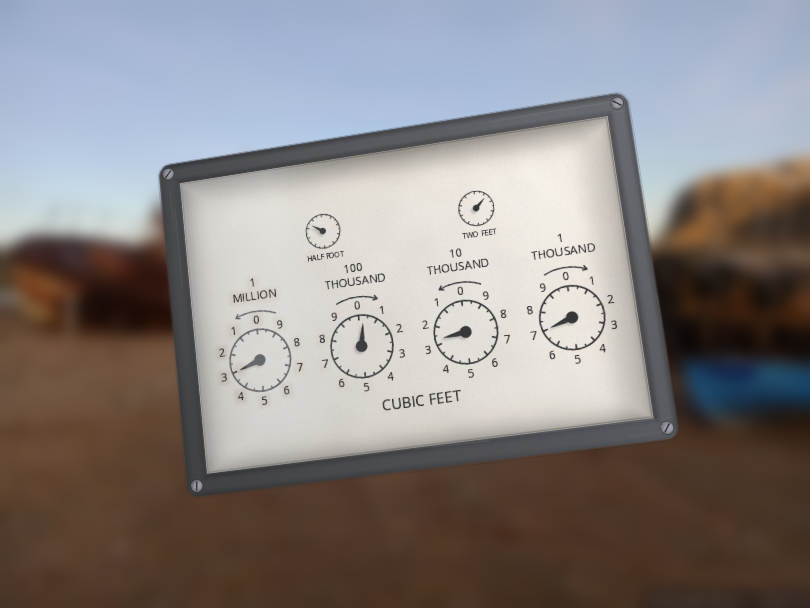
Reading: value=302700 unit=ft³
